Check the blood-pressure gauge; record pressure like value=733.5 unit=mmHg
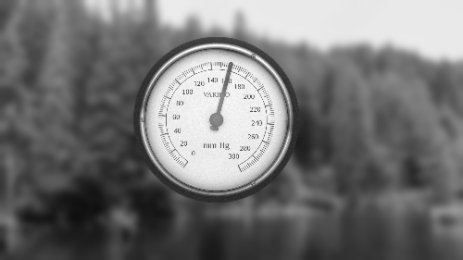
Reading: value=160 unit=mmHg
